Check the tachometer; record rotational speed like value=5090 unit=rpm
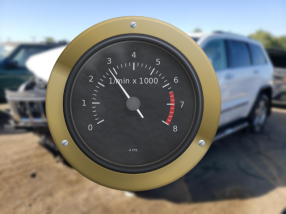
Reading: value=2800 unit=rpm
